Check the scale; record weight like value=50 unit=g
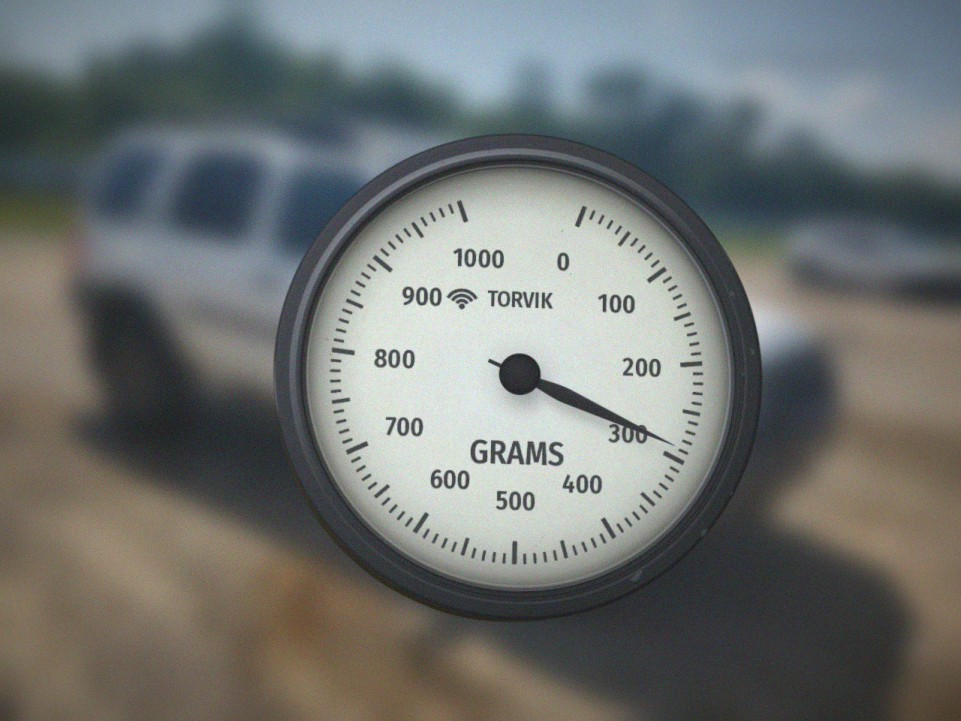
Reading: value=290 unit=g
